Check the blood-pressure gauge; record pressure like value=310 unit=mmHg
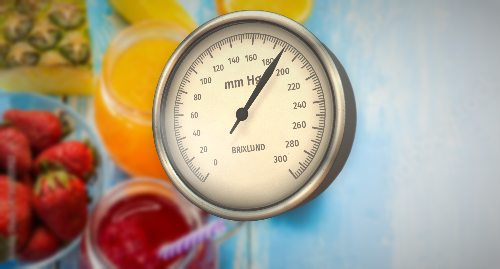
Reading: value=190 unit=mmHg
